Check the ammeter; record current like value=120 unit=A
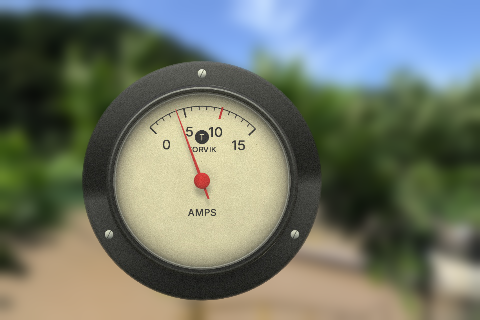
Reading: value=4 unit=A
